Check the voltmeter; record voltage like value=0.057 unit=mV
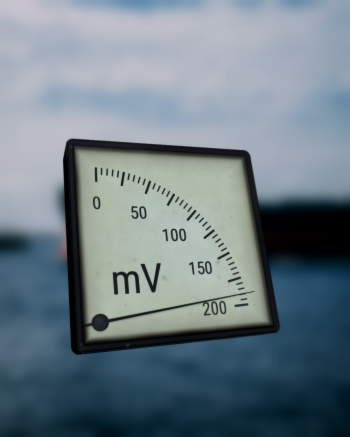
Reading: value=190 unit=mV
